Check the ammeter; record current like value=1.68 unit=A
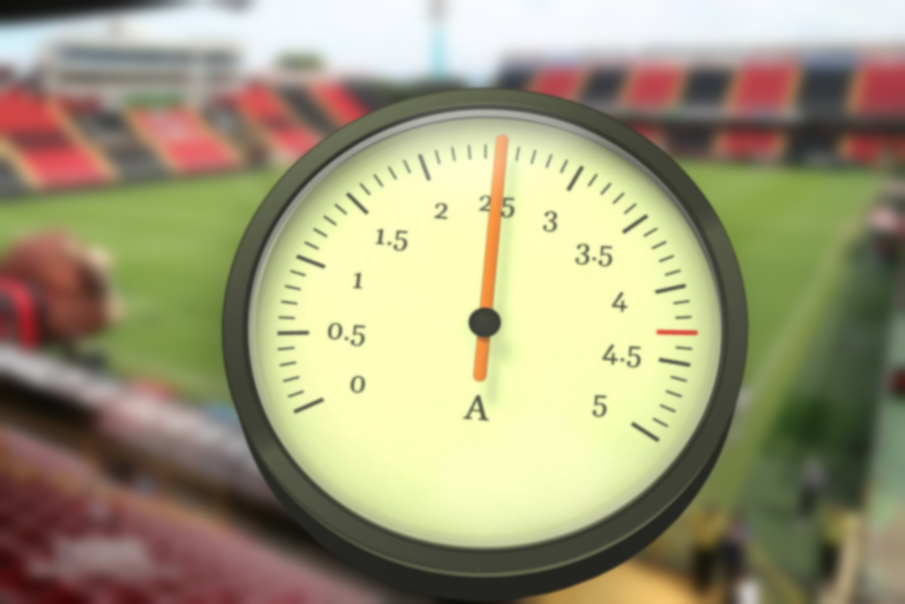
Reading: value=2.5 unit=A
